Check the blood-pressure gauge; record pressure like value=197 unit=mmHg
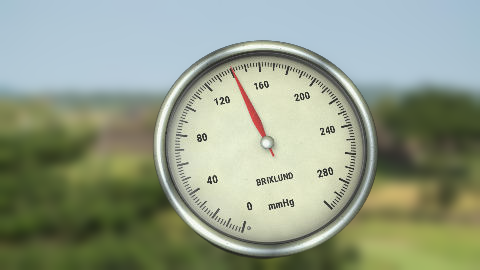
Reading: value=140 unit=mmHg
